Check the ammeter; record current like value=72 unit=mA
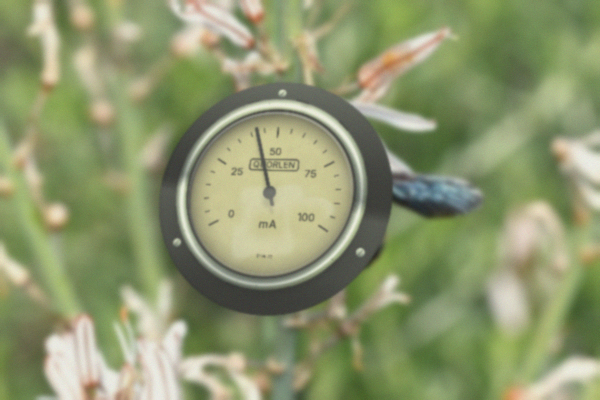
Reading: value=42.5 unit=mA
